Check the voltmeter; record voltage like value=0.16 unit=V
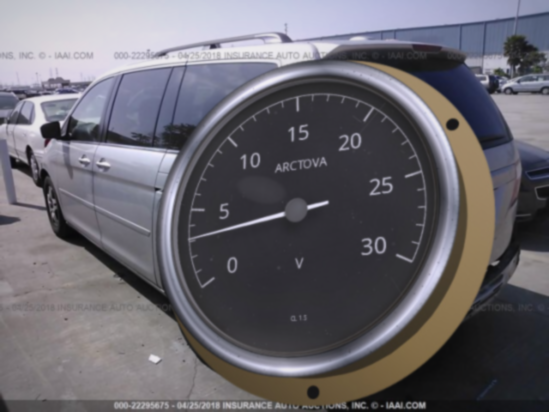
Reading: value=3 unit=V
